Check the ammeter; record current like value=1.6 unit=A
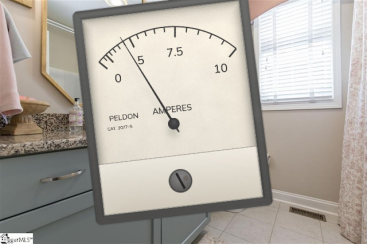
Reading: value=4.5 unit=A
